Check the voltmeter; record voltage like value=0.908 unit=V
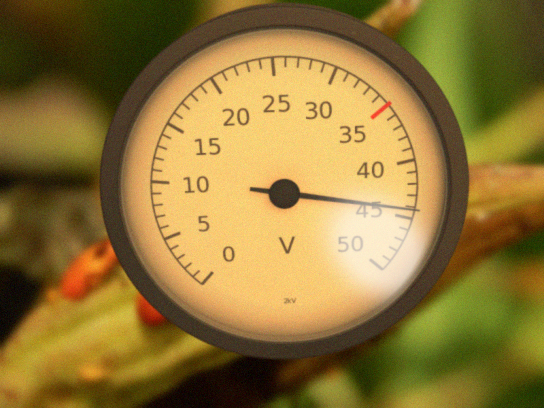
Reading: value=44 unit=V
